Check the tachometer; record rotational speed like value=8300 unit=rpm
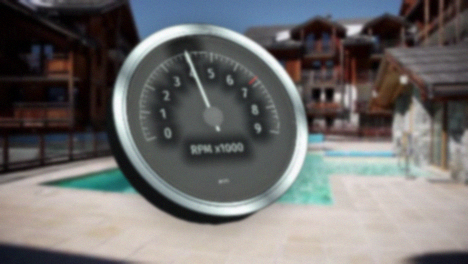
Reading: value=4000 unit=rpm
